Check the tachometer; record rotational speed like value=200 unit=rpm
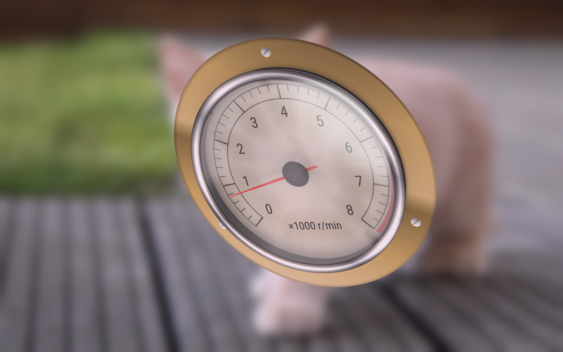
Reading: value=800 unit=rpm
